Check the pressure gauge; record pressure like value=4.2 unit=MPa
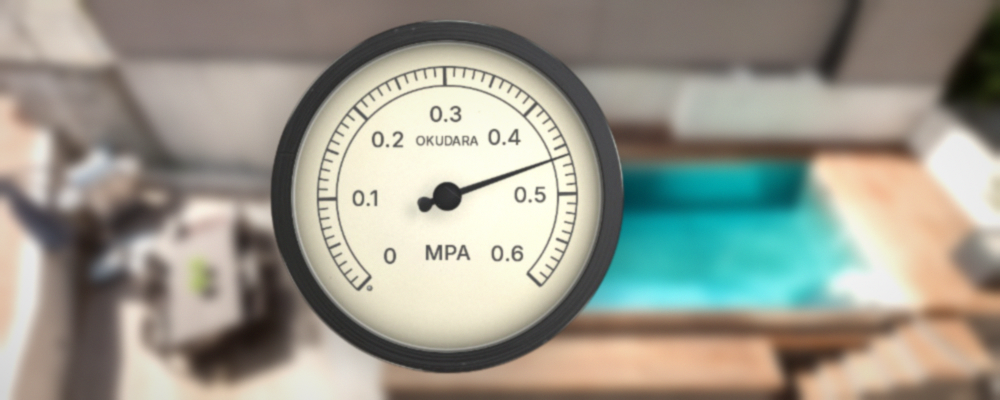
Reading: value=0.46 unit=MPa
